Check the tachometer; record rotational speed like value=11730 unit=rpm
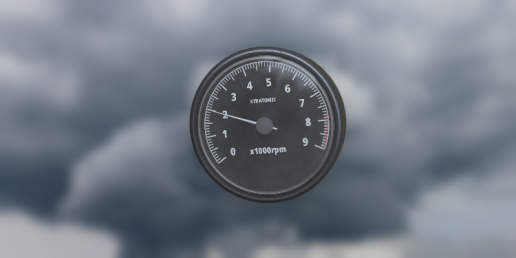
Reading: value=2000 unit=rpm
